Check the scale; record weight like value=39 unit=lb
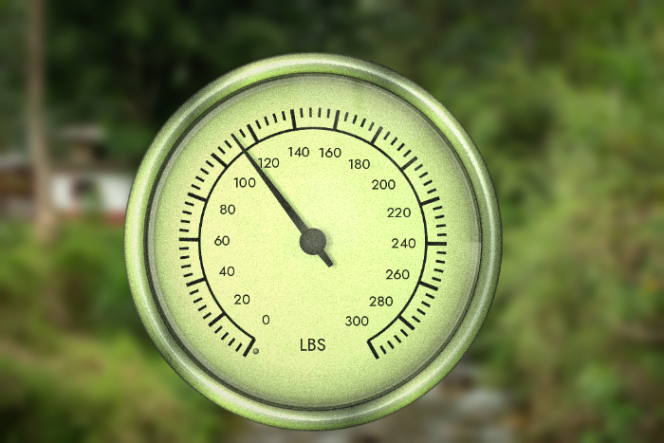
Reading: value=112 unit=lb
